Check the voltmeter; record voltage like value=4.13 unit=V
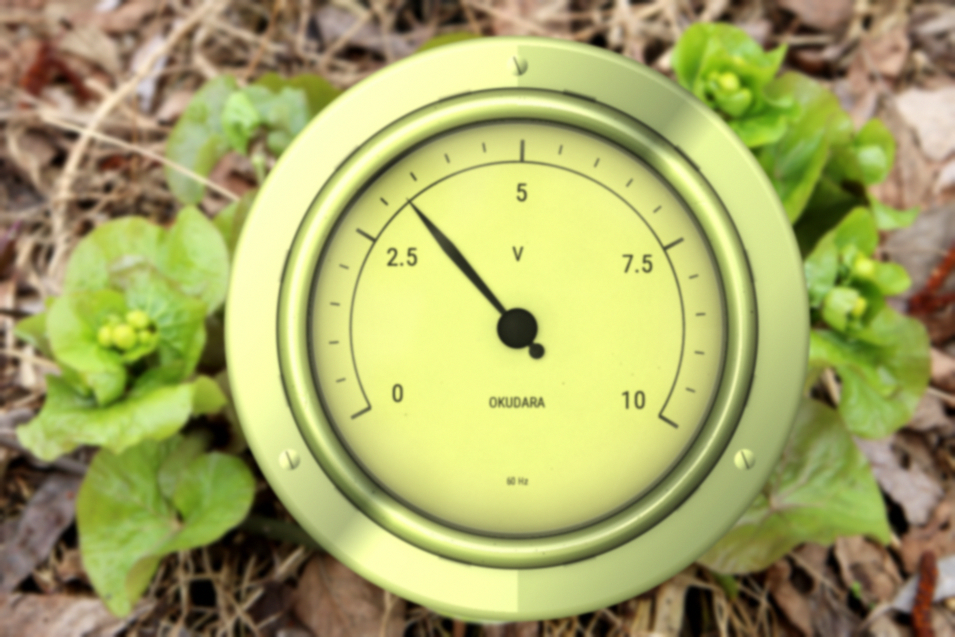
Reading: value=3.25 unit=V
